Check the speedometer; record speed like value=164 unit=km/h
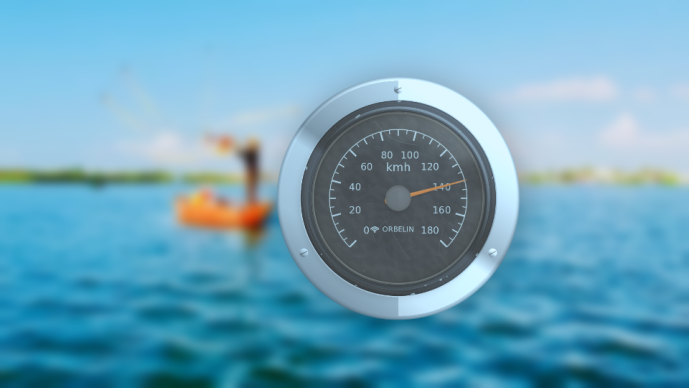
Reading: value=140 unit=km/h
